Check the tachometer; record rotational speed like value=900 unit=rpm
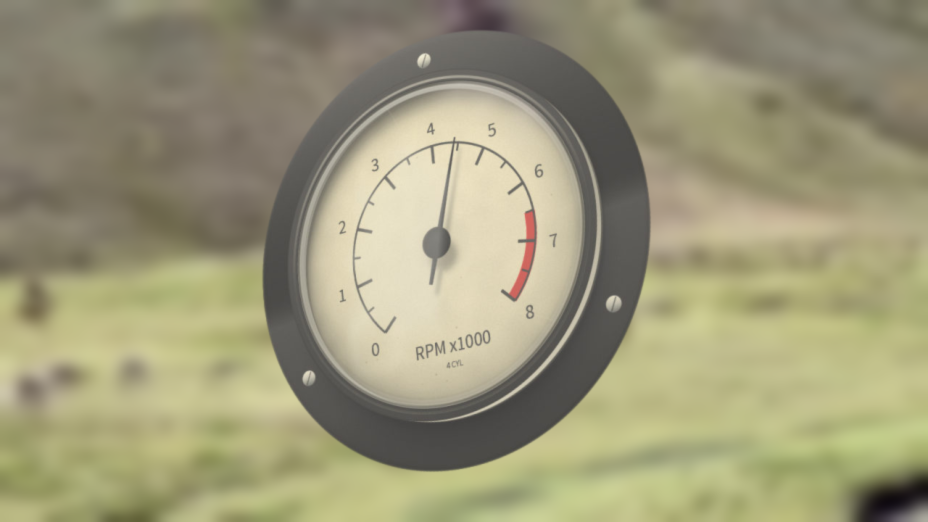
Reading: value=4500 unit=rpm
